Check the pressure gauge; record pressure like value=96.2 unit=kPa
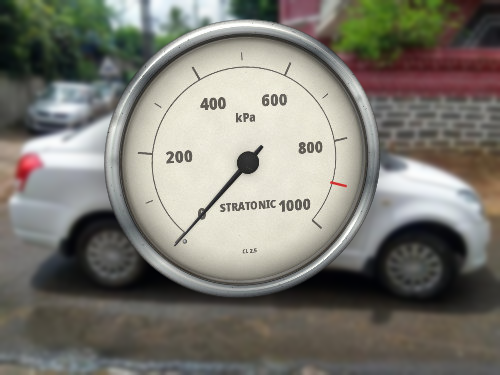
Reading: value=0 unit=kPa
